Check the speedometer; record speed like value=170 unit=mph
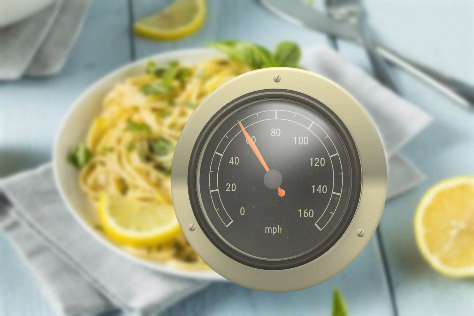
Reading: value=60 unit=mph
